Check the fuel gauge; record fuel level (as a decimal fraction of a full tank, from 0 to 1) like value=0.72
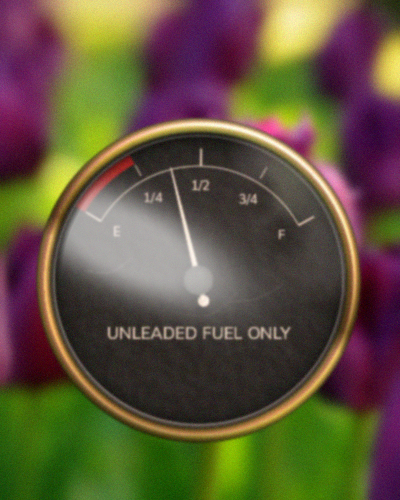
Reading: value=0.375
